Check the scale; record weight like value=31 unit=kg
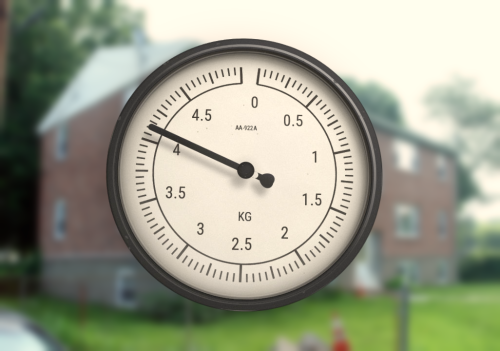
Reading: value=4.1 unit=kg
